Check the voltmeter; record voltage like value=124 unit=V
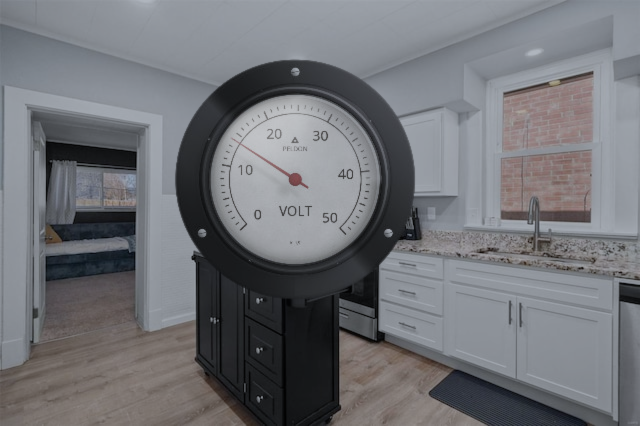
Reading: value=14 unit=V
